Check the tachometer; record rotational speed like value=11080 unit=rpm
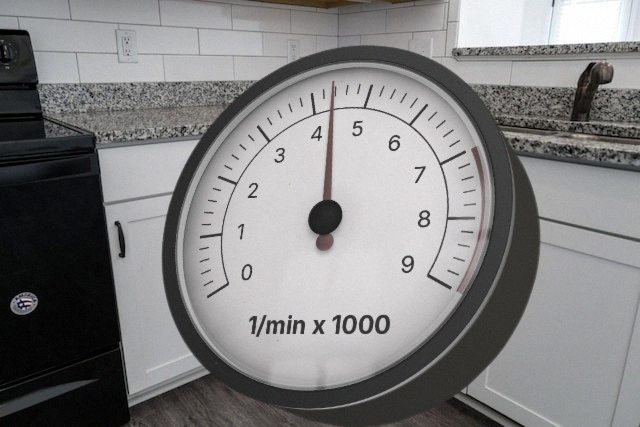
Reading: value=4400 unit=rpm
